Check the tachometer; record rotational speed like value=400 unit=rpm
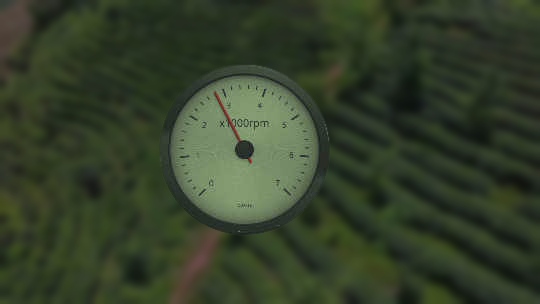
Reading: value=2800 unit=rpm
